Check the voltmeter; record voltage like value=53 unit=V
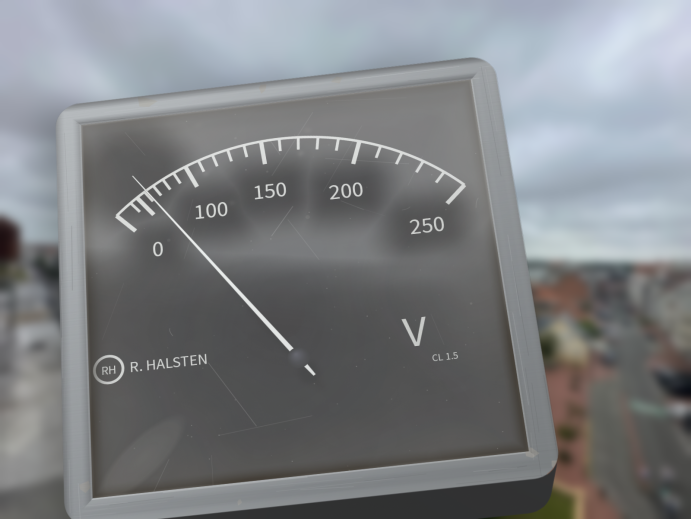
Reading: value=60 unit=V
